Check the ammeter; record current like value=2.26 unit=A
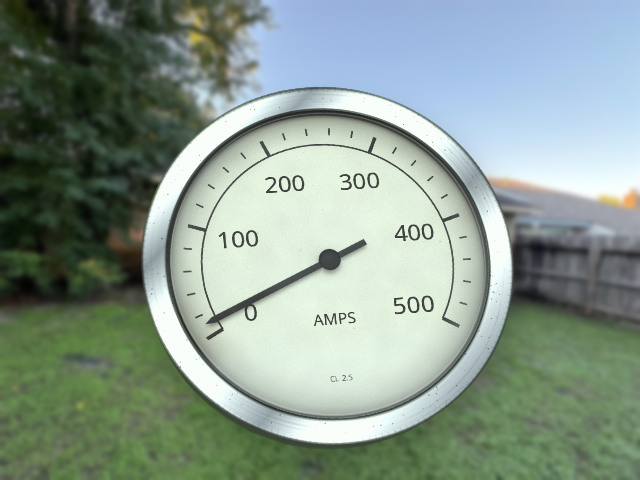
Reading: value=10 unit=A
